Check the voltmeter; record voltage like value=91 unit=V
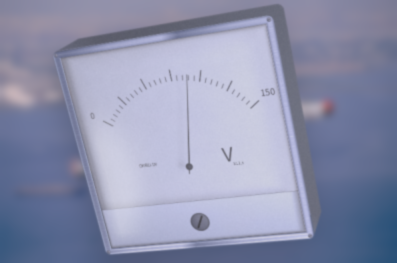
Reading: value=90 unit=V
